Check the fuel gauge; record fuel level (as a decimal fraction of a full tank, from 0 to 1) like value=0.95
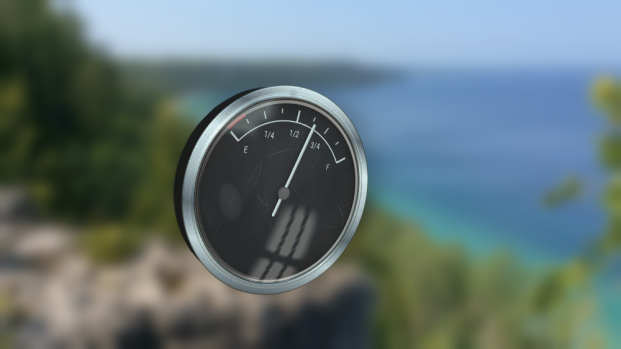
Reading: value=0.625
